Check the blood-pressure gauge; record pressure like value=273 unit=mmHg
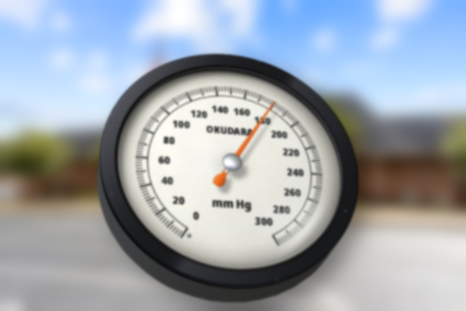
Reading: value=180 unit=mmHg
